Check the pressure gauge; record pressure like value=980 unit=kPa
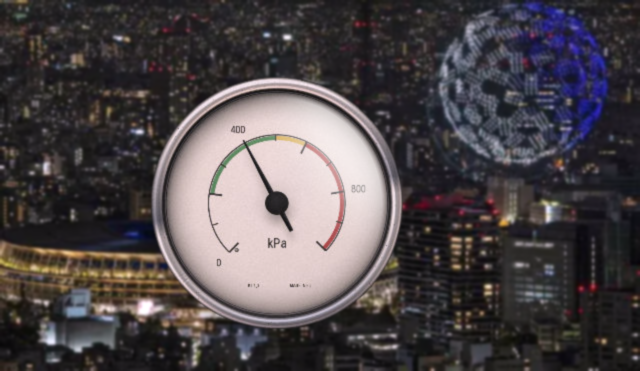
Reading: value=400 unit=kPa
